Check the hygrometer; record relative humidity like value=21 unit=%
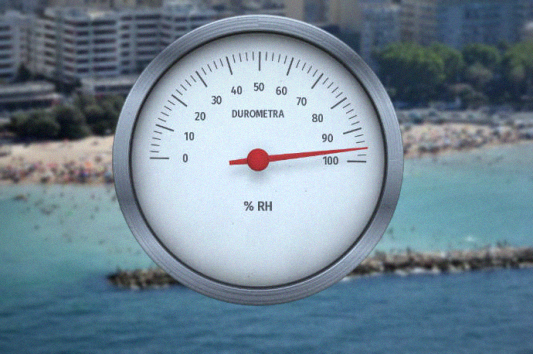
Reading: value=96 unit=%
